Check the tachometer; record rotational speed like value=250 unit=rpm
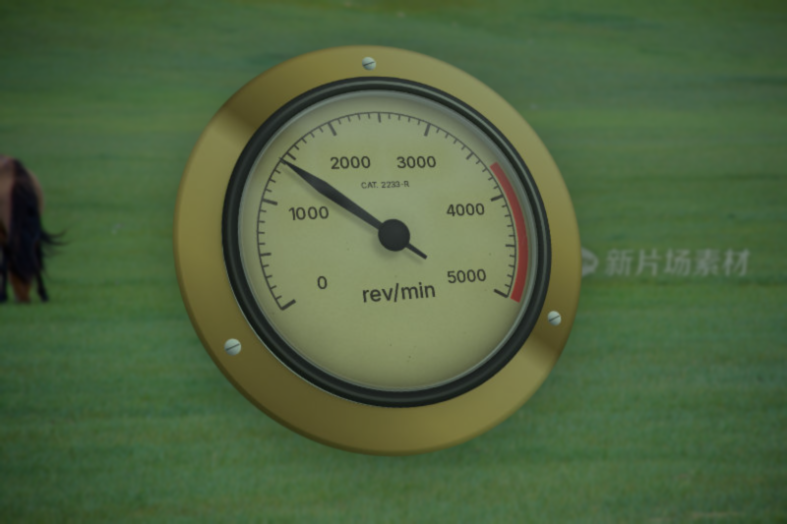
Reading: value=1400 unit=rpm
